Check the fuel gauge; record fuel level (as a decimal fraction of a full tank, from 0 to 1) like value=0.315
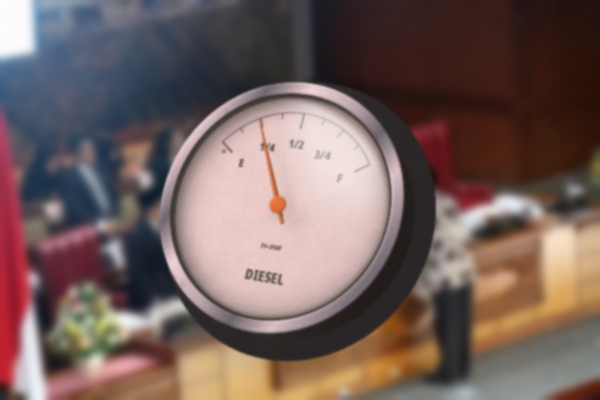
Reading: value=0.25
